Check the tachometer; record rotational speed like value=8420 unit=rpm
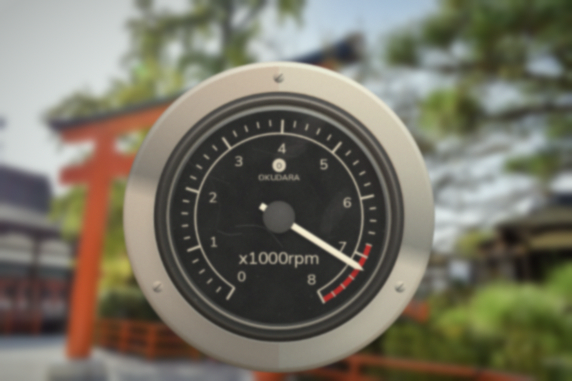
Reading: value=7200 unit=rpm
